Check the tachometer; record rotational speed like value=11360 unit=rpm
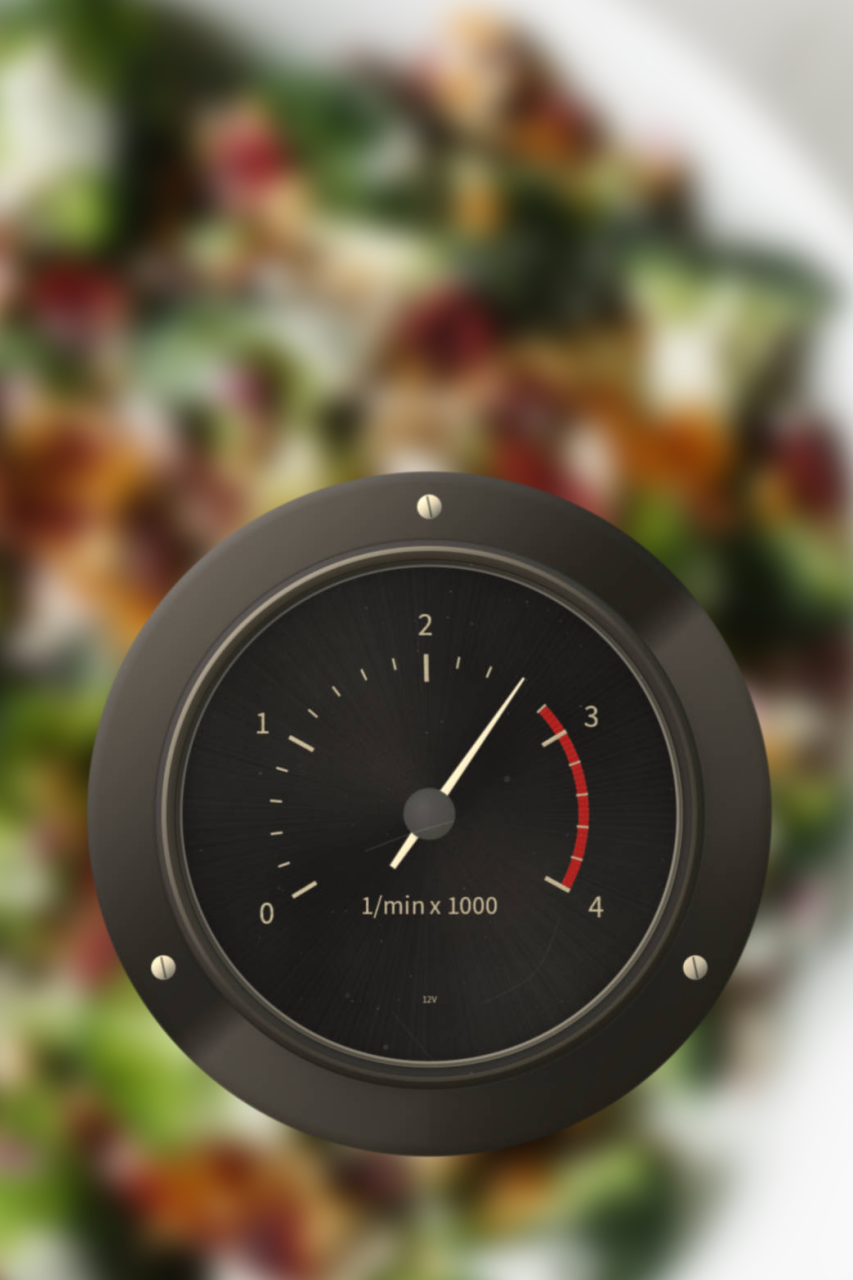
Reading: value=2600 unit=rpm
